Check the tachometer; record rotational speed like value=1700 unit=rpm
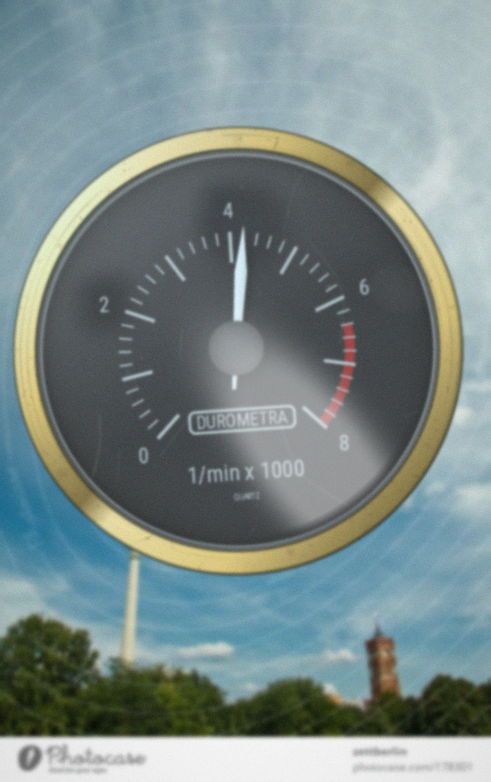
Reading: value=4200 unit=rpm
